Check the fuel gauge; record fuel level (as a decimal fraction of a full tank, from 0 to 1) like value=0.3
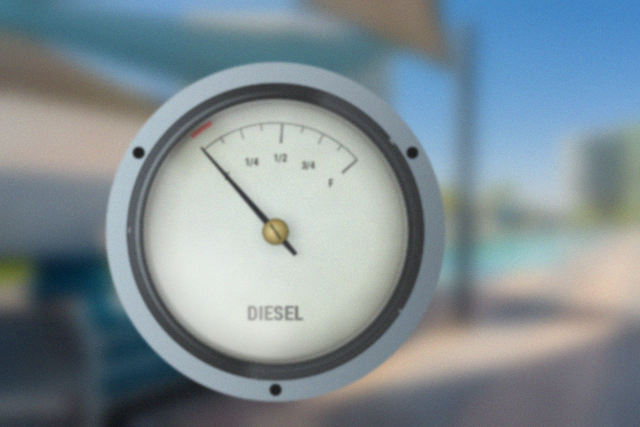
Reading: value=0
